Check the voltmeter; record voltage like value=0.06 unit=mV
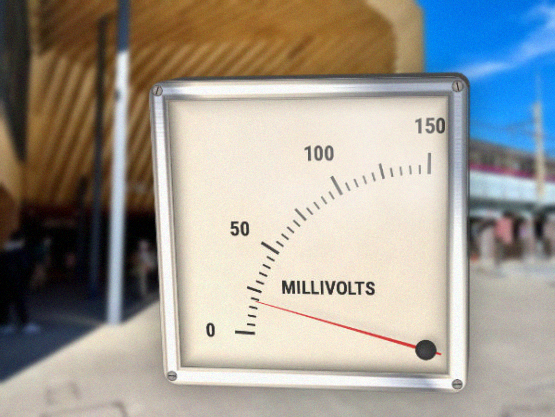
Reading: value=20 unit=mV
